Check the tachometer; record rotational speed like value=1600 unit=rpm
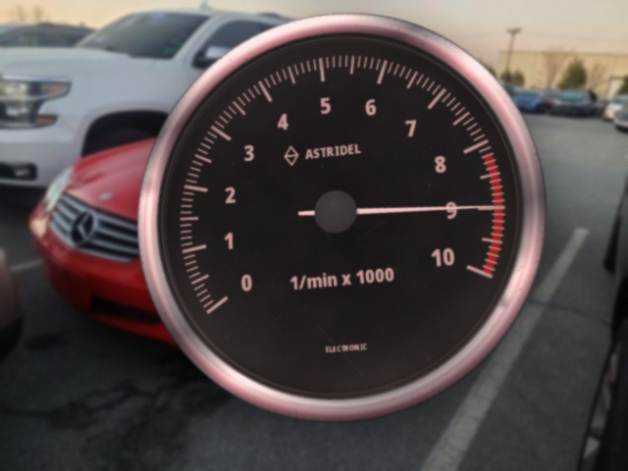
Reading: value=9000 unit=rpm
